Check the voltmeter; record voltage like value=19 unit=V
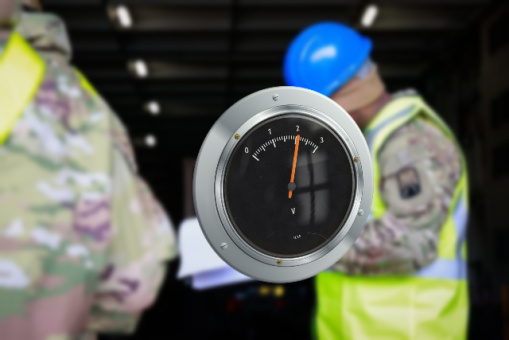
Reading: value=2 unit=V
